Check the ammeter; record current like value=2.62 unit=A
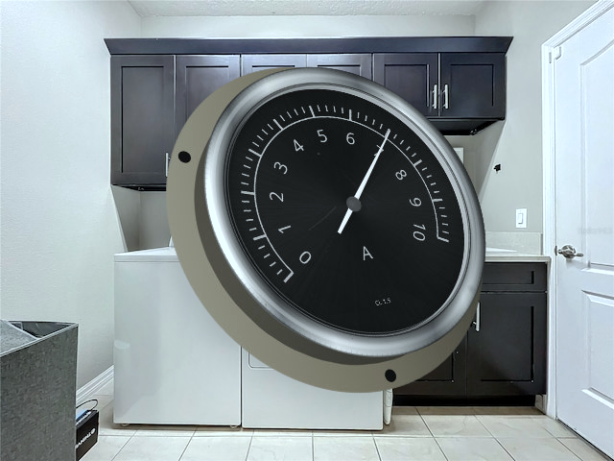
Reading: value=7 unit=A
